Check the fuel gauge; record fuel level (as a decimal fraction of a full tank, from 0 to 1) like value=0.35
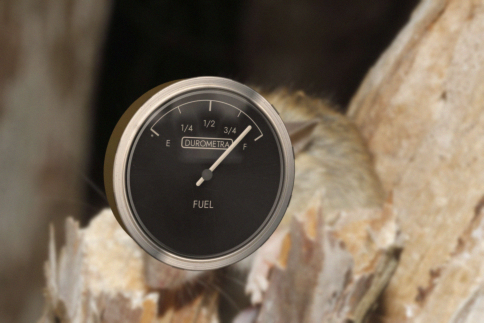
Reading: value=0.875
